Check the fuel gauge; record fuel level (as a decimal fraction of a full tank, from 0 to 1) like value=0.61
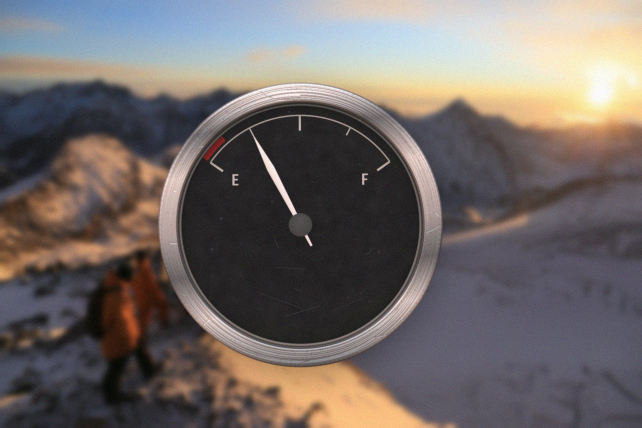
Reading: value=0.25
